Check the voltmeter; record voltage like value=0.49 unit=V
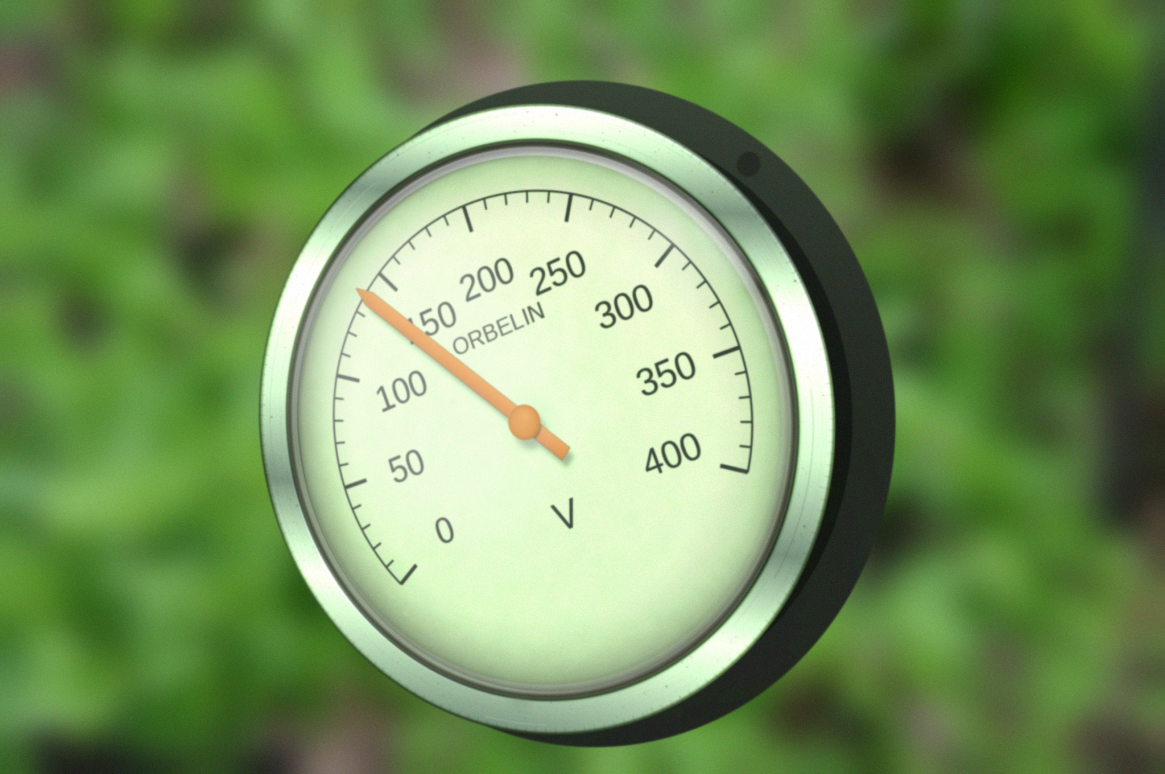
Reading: value=140 unit=V
